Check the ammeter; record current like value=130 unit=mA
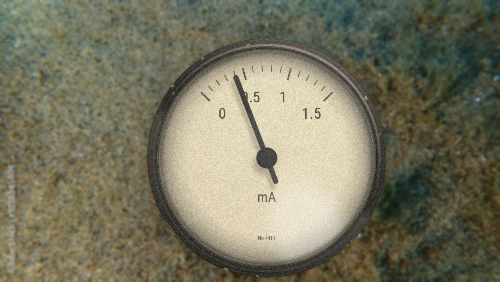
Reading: value=0.4 unit=mA
